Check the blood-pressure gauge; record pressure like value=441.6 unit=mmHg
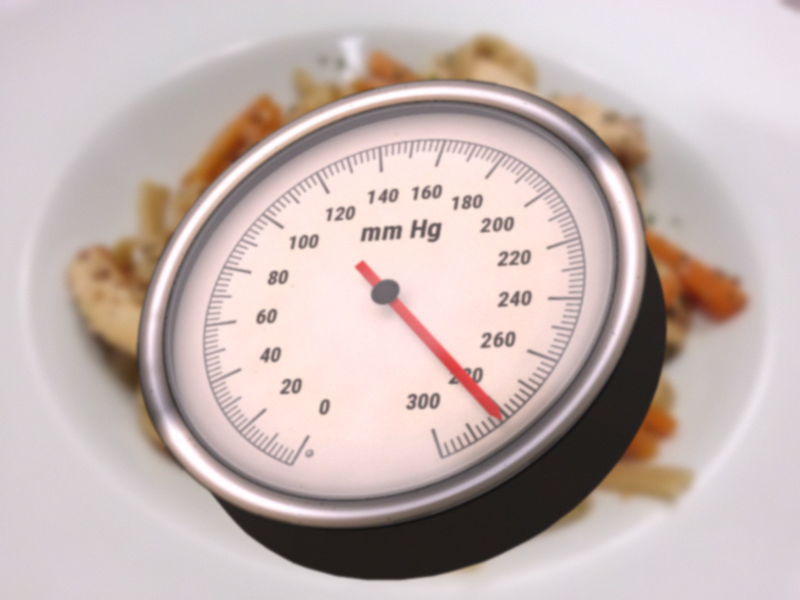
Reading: value=282 unit=mmHg
